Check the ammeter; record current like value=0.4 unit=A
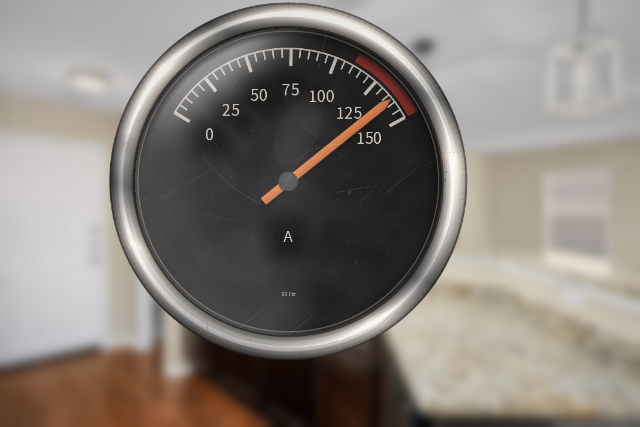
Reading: value=137.5 unit=A
